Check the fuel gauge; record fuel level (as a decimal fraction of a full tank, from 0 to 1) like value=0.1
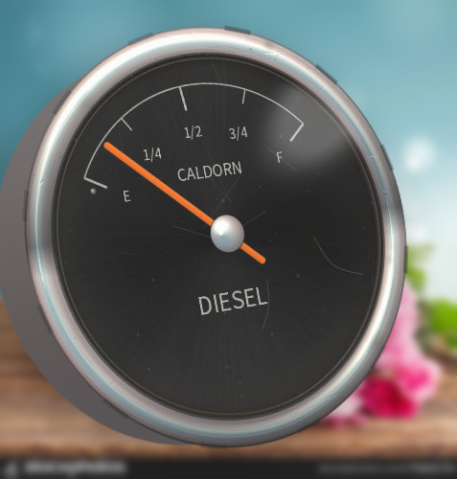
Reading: value=0.125
